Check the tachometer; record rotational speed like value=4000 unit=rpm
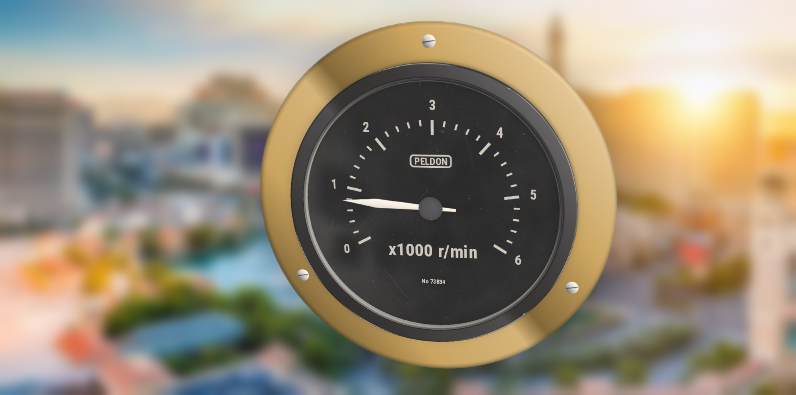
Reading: value=800 unit=rpm
